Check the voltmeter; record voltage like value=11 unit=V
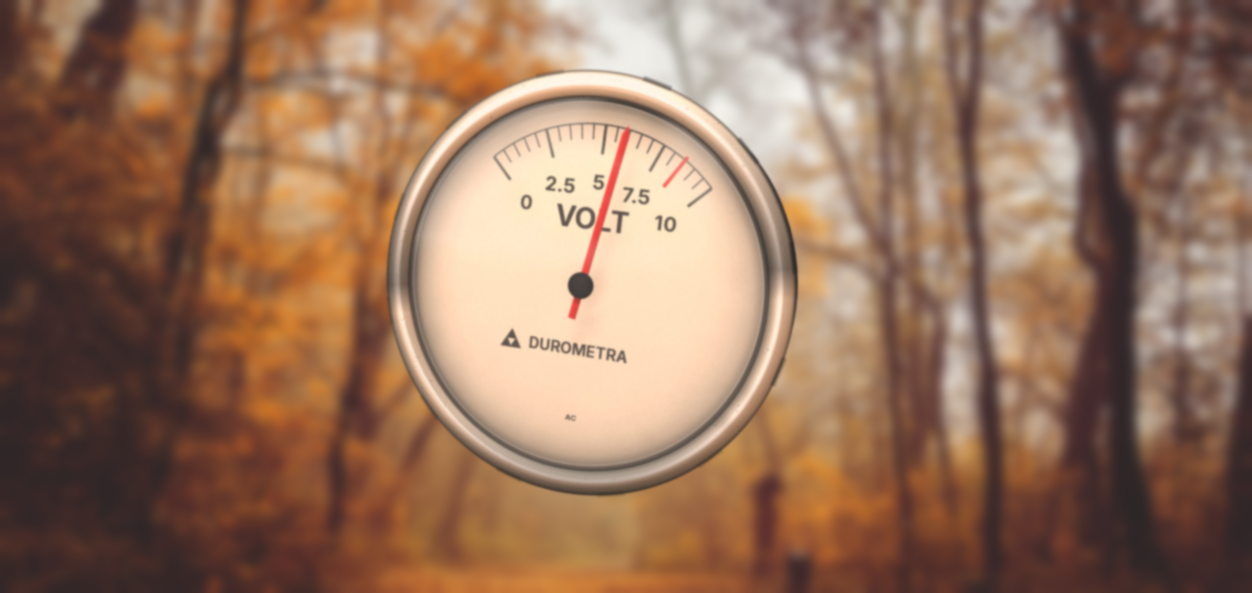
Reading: value=6 unit=V
